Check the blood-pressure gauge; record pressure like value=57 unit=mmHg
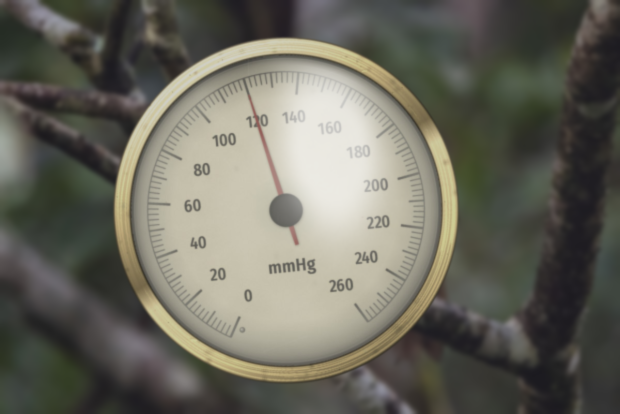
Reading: value=120 unit=mmHg
